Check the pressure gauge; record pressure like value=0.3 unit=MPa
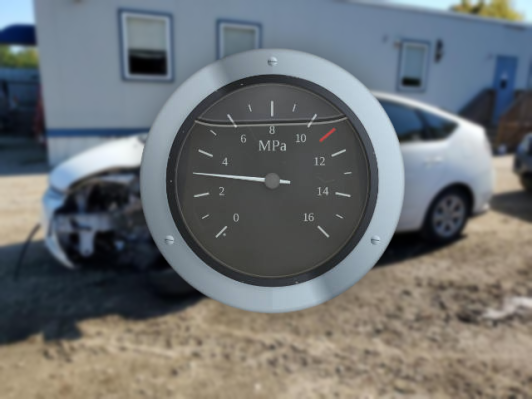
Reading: value=3 unit=MPa
